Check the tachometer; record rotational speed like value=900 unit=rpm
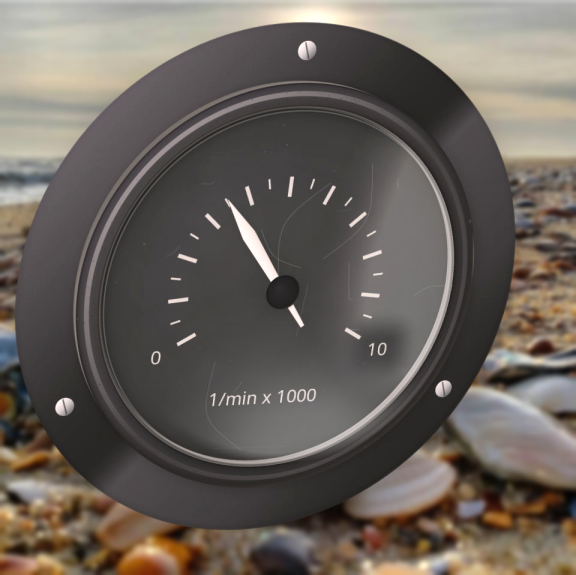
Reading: value=3500 unit=rpm
